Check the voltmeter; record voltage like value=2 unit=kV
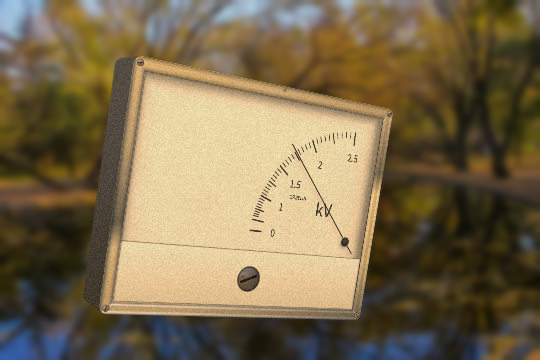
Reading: value=1.75 unit=kV
